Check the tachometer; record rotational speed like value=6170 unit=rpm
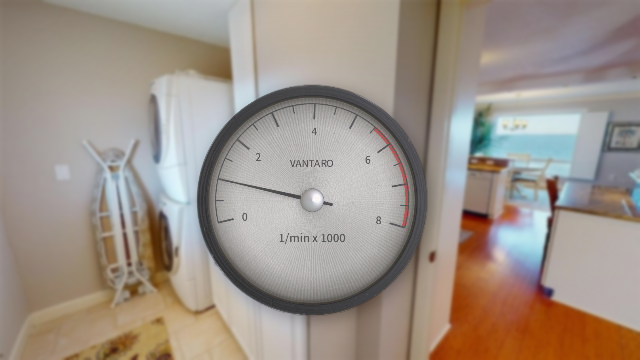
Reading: value=1000 unit=rpm
